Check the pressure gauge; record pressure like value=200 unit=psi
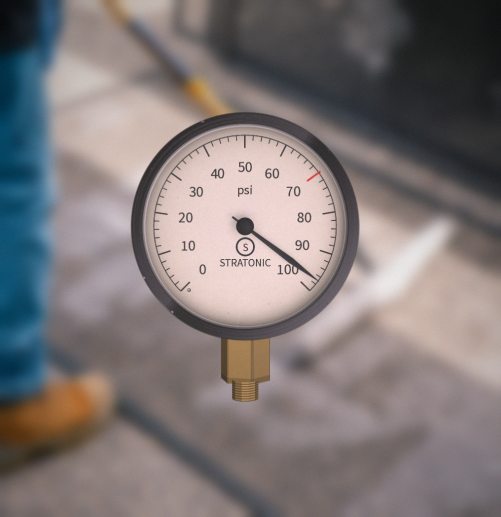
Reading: value=97 unit=psi
